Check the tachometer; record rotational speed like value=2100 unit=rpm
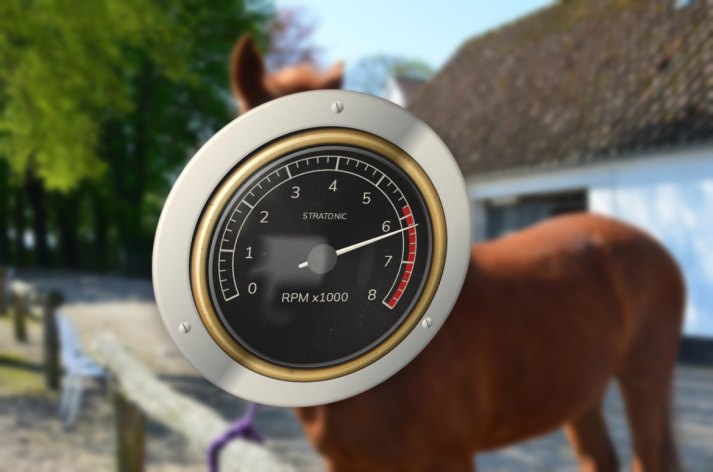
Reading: value=6200 unit=rpm
